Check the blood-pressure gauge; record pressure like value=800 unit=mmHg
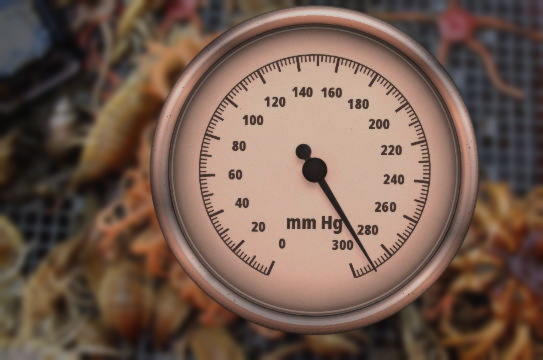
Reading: value=290 unit=mmHg
